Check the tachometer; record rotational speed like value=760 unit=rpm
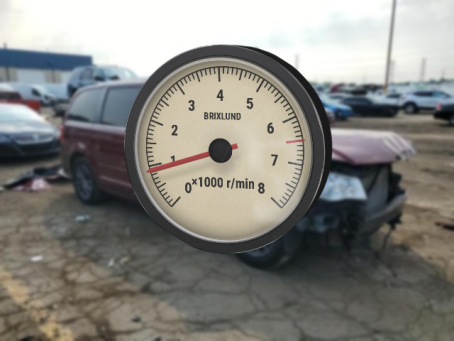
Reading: value=900 unit=rpm
